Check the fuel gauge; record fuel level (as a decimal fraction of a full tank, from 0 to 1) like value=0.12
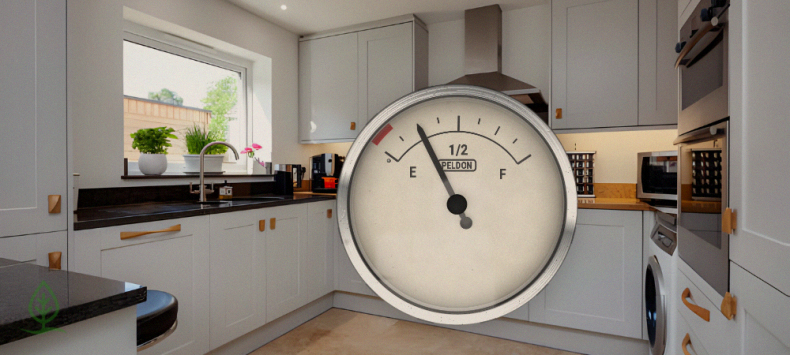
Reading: value=0.25
